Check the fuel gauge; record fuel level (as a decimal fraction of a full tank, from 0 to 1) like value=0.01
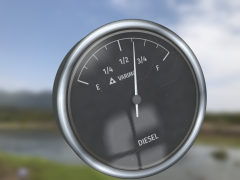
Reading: value=0.625
